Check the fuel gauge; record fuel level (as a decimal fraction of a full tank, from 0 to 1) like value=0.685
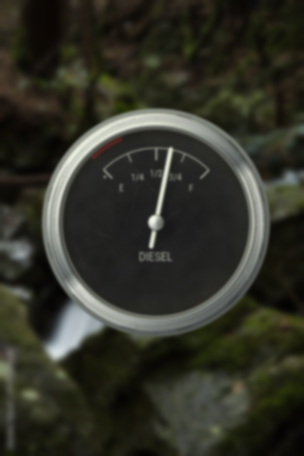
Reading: value=0.625
